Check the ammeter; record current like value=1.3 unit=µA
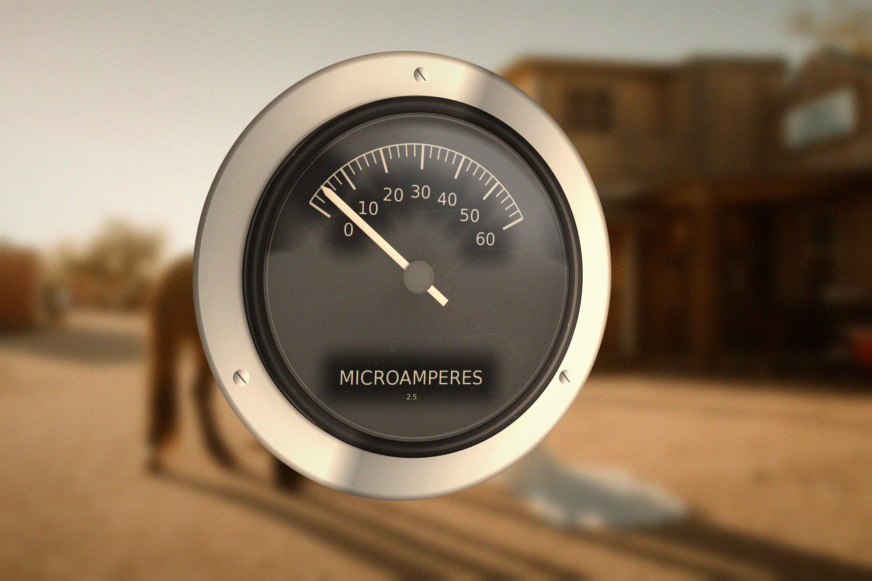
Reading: value=4 unit=µA
